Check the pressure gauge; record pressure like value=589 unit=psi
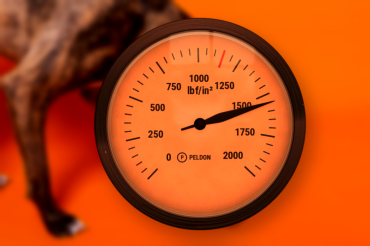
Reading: value=1550 unit=psi
